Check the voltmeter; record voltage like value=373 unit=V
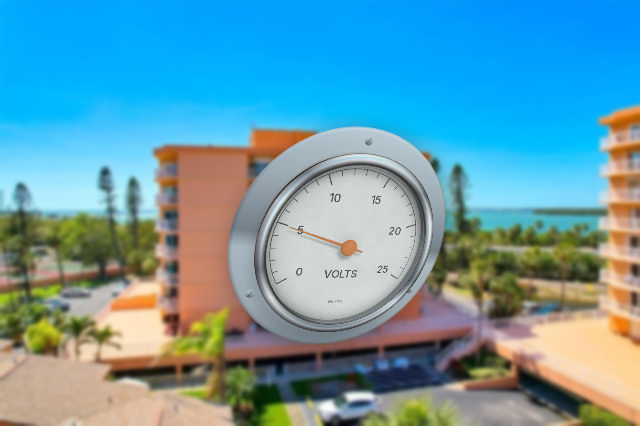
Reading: value=5 unit=V
